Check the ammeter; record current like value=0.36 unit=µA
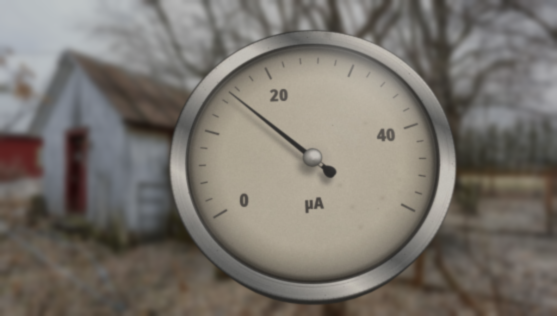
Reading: value=15 unit=µA
